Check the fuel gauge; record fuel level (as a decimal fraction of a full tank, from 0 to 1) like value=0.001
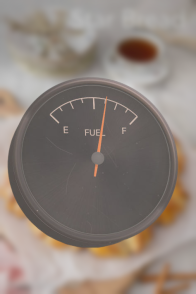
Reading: value=0.625
